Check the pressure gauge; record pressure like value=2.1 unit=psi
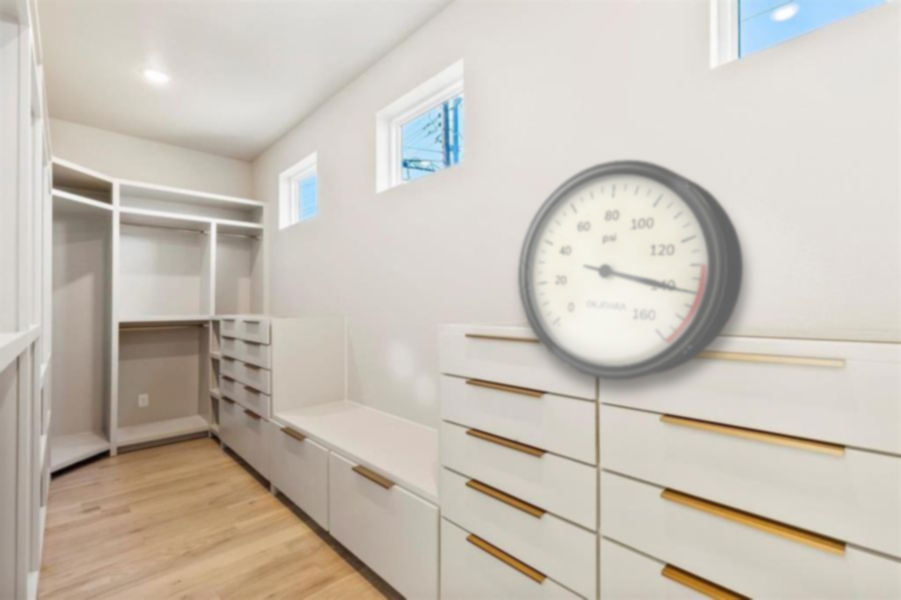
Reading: value=140 unit=psi
